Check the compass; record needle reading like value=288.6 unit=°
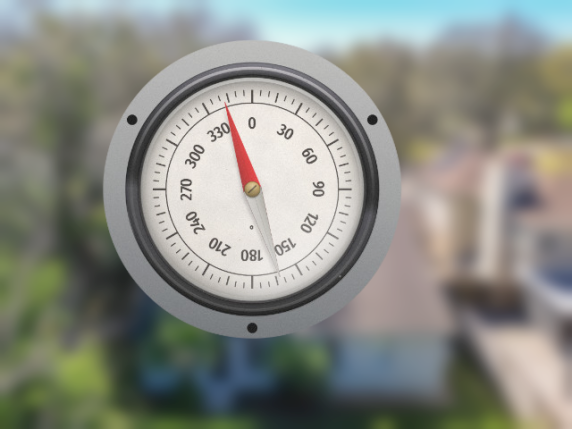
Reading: value=342.5 unit=°
